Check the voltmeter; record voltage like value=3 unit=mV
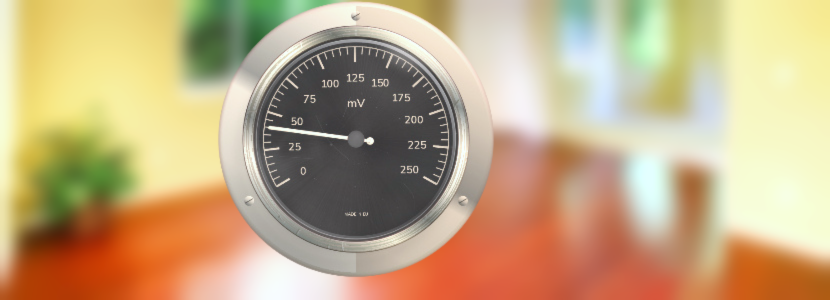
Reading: value=40 unit=mV
